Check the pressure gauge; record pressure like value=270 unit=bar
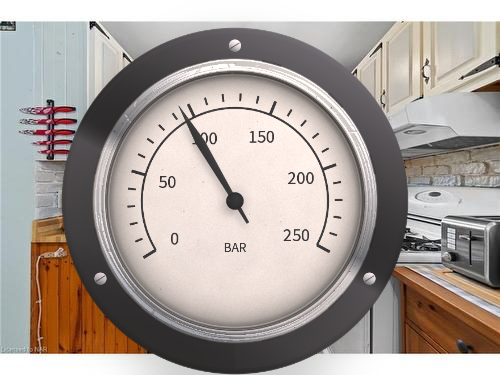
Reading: value=95 unit=bar
